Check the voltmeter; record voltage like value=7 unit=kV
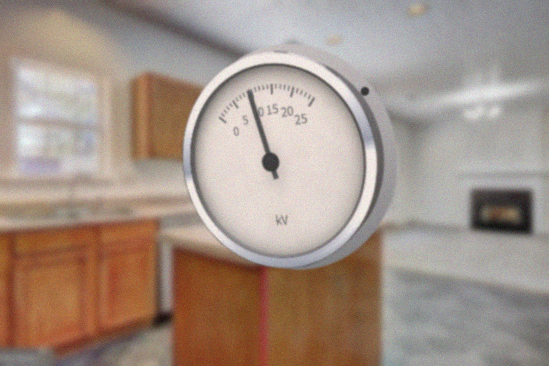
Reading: value=10 unit=kV
